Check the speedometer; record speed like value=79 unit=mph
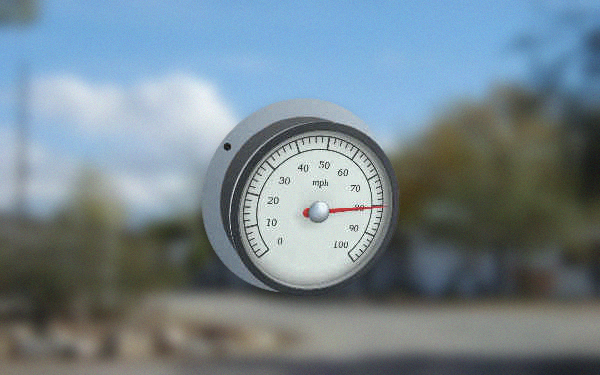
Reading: value=80 unit=mph
